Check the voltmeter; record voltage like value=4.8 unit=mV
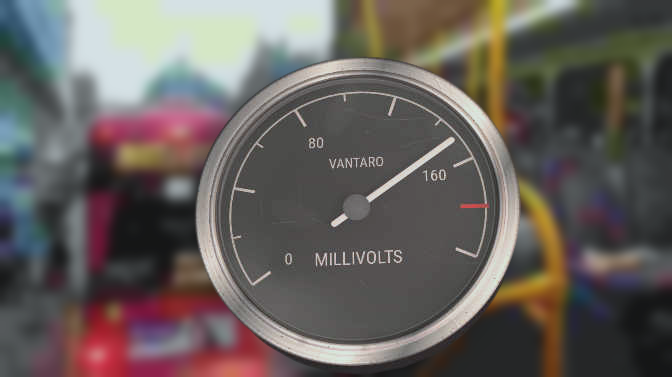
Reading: value=150 unit=mV
